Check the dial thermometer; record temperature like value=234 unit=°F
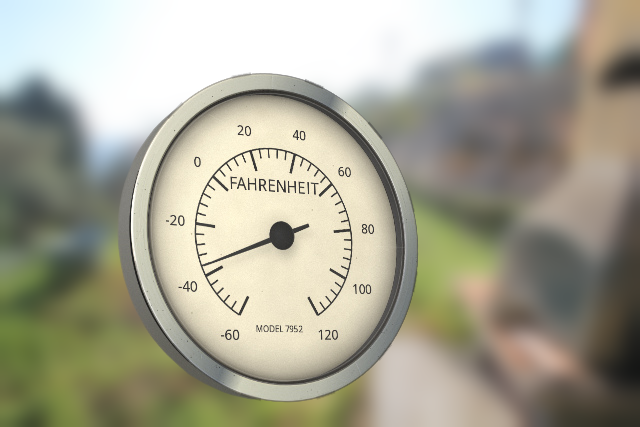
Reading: value=-36 unit=°F
